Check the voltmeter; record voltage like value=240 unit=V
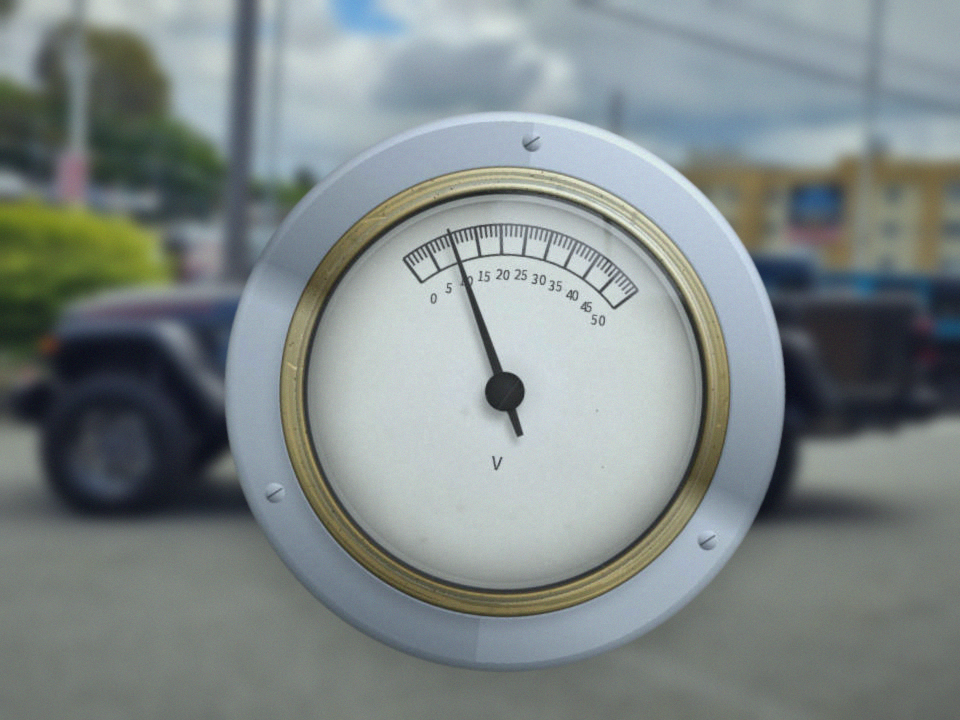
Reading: value=10 unit=V
